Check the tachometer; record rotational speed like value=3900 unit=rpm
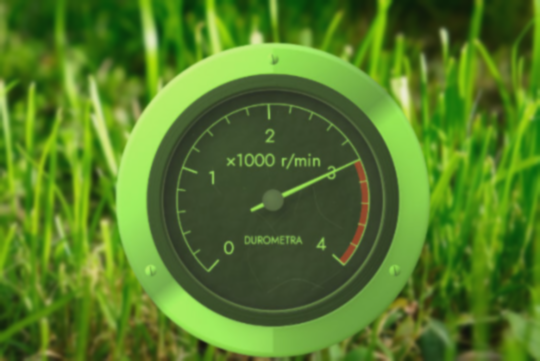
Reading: value=3000 unit=rpm
